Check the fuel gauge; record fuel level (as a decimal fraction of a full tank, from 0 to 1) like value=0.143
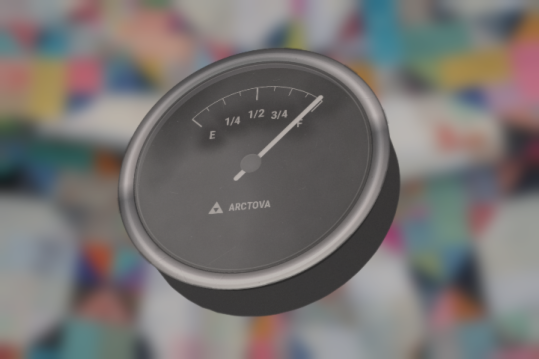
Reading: value=1
